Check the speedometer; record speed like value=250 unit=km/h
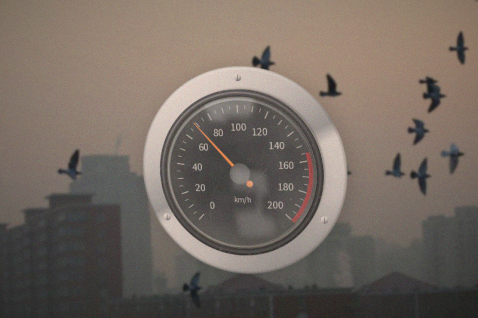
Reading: value=70 unit=km/h
